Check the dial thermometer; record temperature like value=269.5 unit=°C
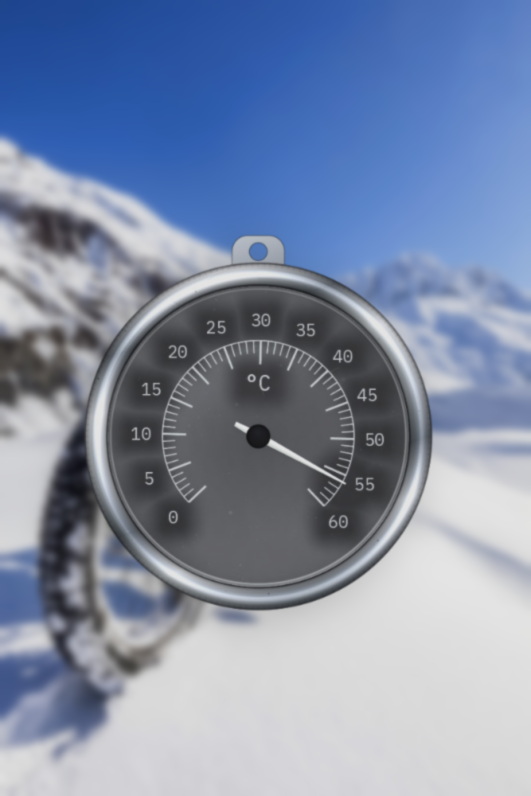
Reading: value=56 unit=°C
